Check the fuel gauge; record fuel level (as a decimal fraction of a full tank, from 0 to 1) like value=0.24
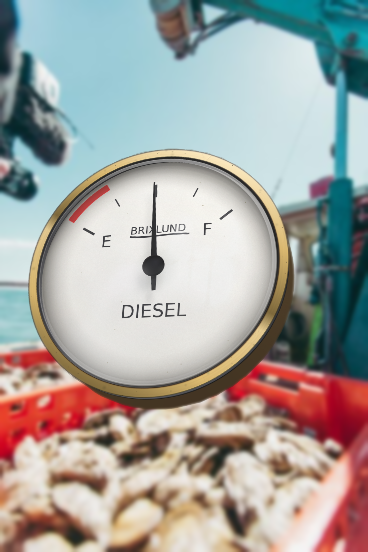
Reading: value=0.5
